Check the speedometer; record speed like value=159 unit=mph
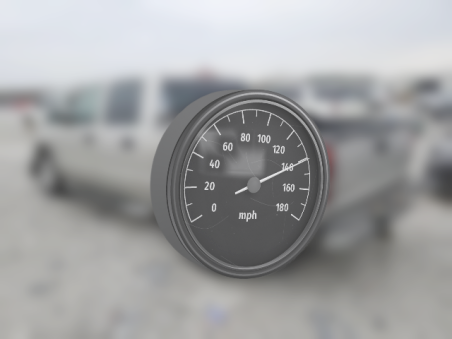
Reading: value=140 unit=mph
